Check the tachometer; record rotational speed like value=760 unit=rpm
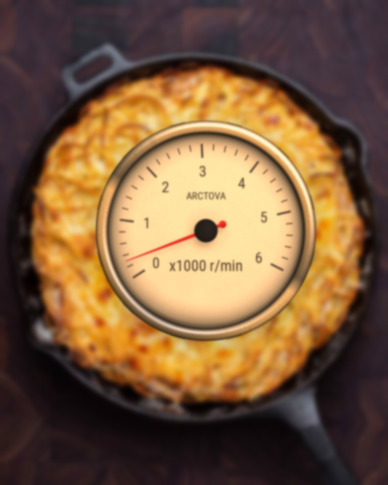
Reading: value=300 unit=rpm
